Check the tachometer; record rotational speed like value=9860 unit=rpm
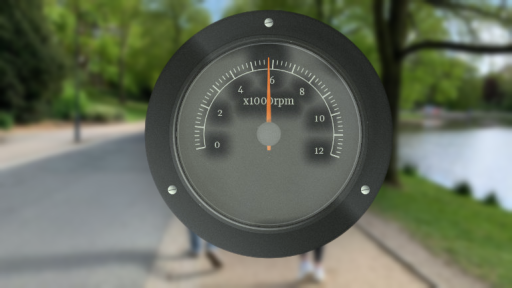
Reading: value=5800 unit=rpm
